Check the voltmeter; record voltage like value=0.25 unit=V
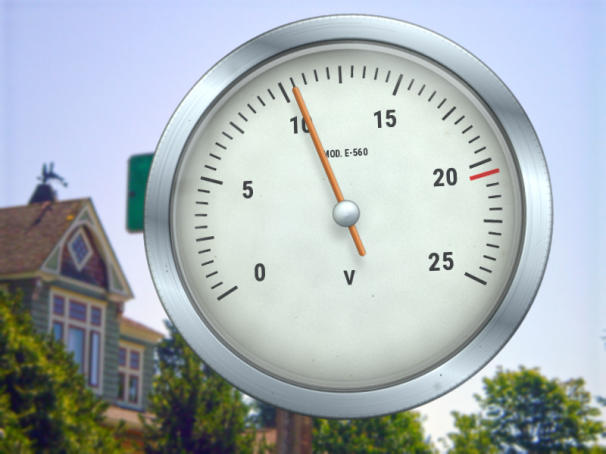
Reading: value=10.5 unit=V
